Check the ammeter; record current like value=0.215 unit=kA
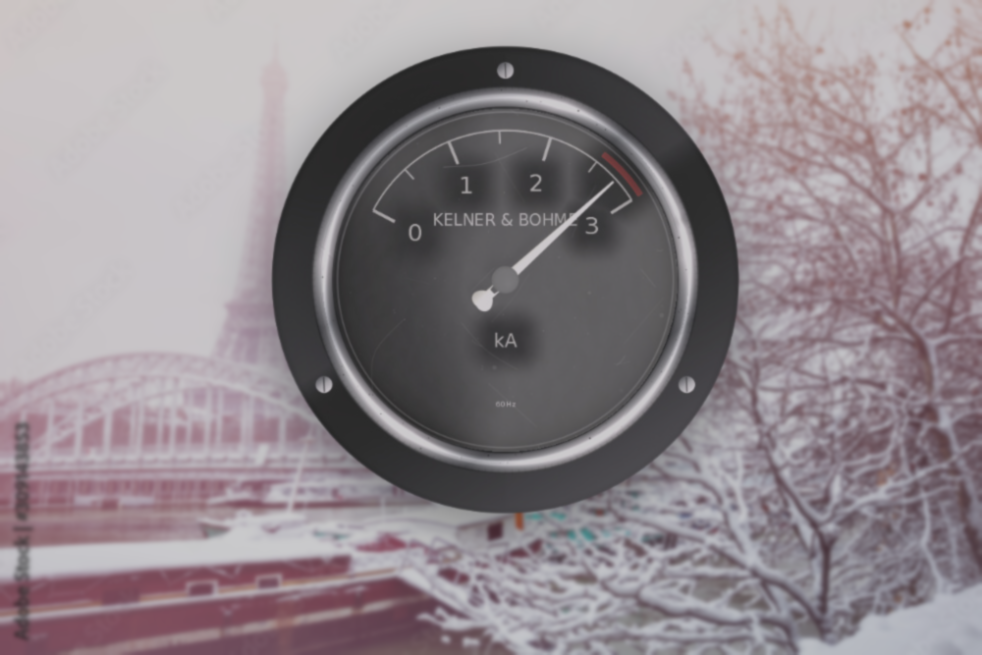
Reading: value=2.75 unit=kA
